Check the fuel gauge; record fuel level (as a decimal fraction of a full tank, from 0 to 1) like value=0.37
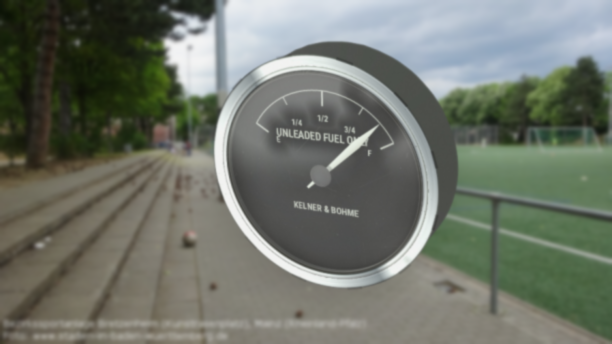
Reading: value=0.875
